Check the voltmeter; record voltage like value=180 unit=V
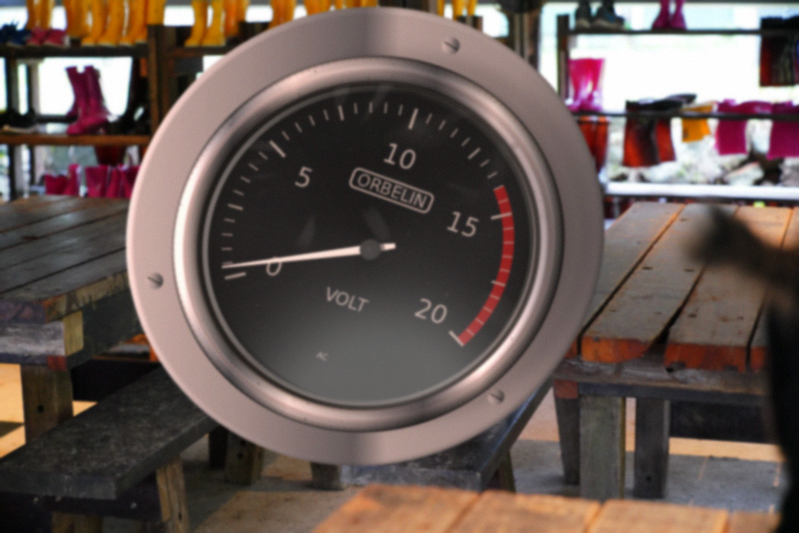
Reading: value=0.5 unit=V
